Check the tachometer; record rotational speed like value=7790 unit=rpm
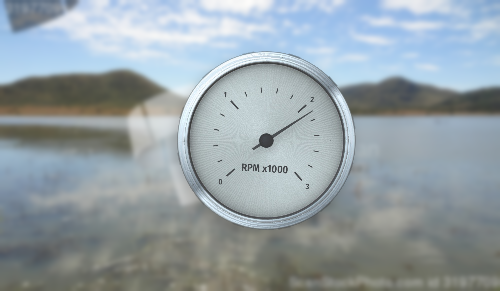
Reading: value=2100 unit=rpm
